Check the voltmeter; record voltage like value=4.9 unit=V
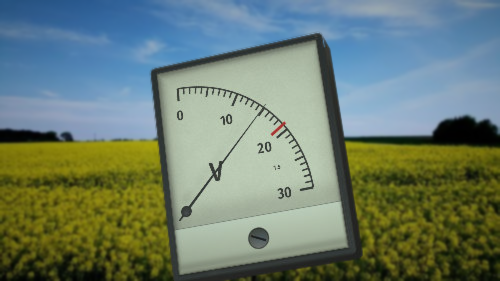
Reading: value=15 unit=V
